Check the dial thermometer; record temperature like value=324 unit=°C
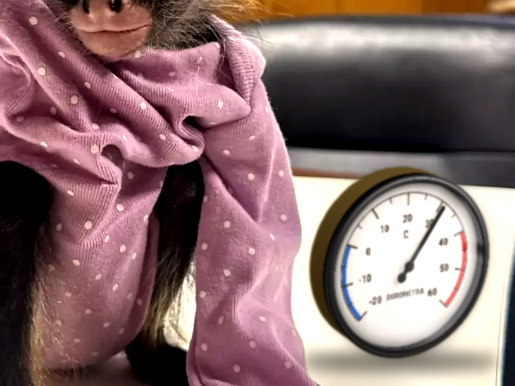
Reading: value=30 unit=°C
